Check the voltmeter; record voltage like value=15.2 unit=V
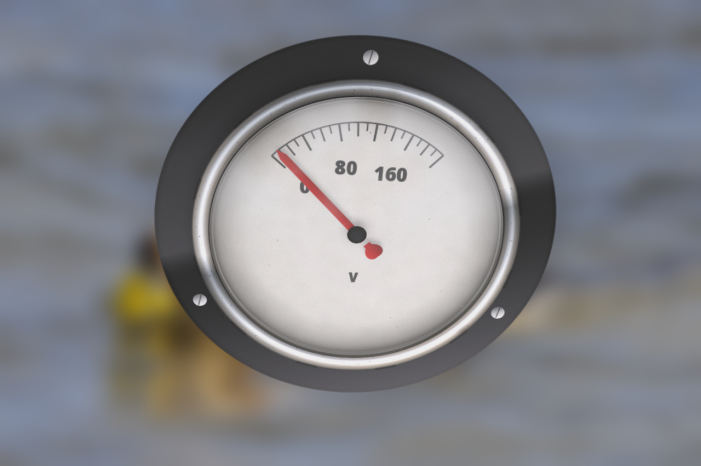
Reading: value=10 unit=V
